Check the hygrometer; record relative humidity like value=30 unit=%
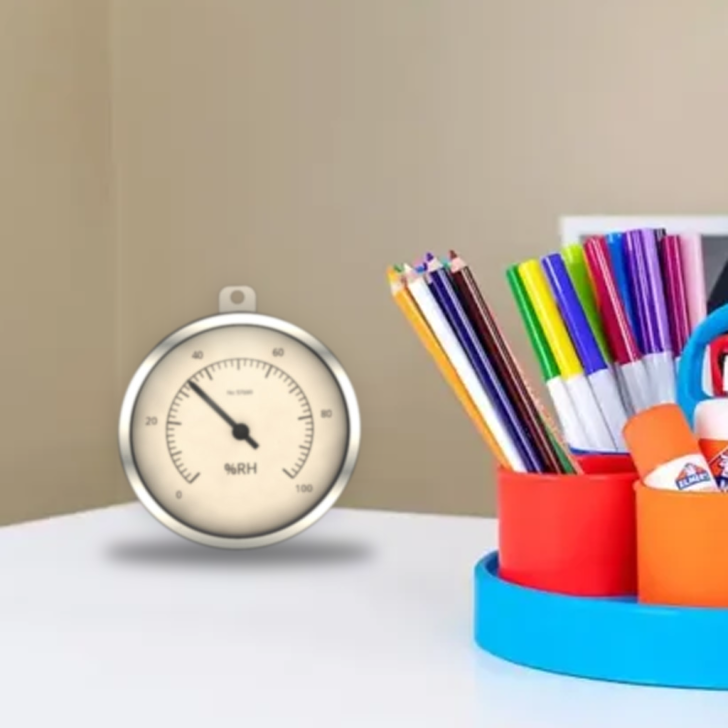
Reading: value=34 unit=%
